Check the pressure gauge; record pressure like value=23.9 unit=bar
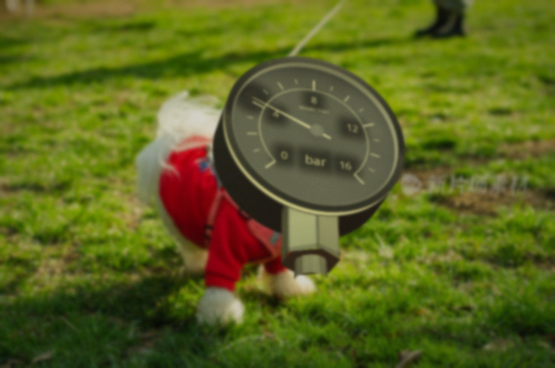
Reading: value=4 unit=bar
